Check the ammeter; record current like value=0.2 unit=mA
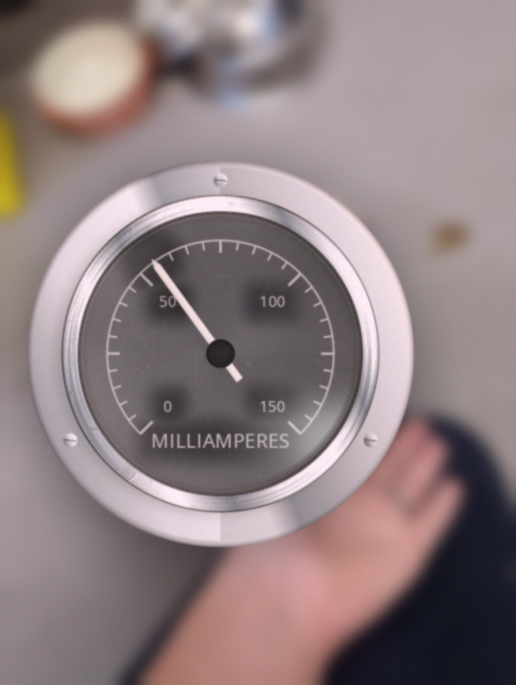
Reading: value=55 unit=mA
